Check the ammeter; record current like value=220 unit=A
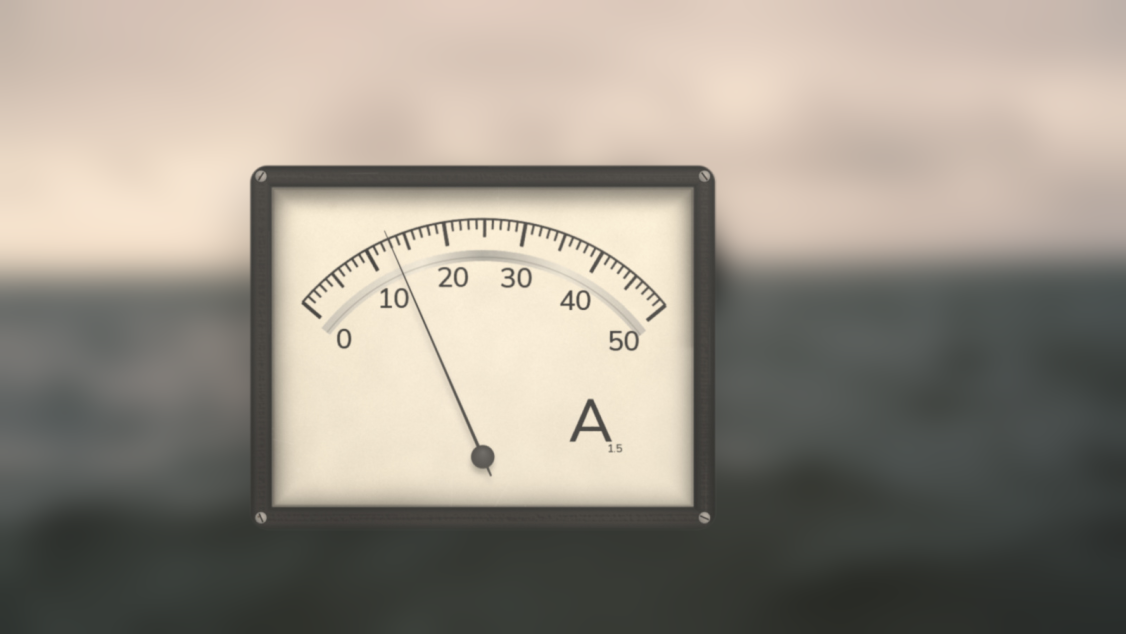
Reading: value=13 unit=A
